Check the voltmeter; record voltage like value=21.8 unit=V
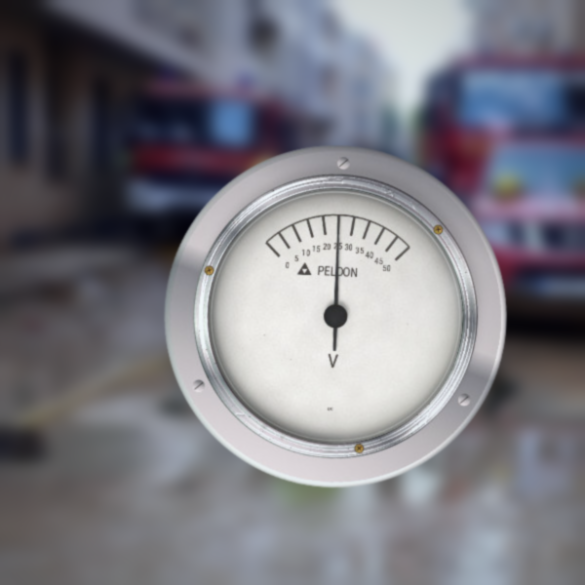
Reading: value=25 unit=V
